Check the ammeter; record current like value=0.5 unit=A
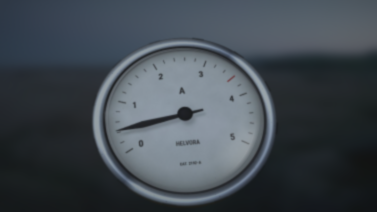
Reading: value=0.4 unit=A
